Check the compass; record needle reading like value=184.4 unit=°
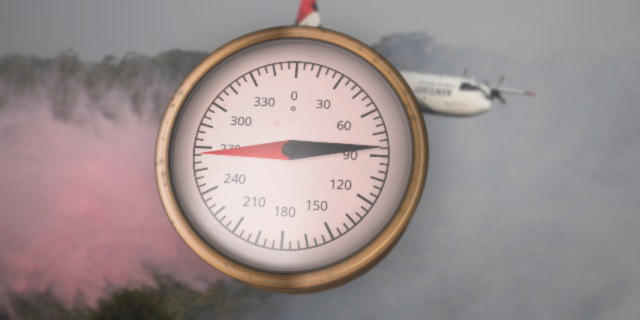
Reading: value=265 unit=°
